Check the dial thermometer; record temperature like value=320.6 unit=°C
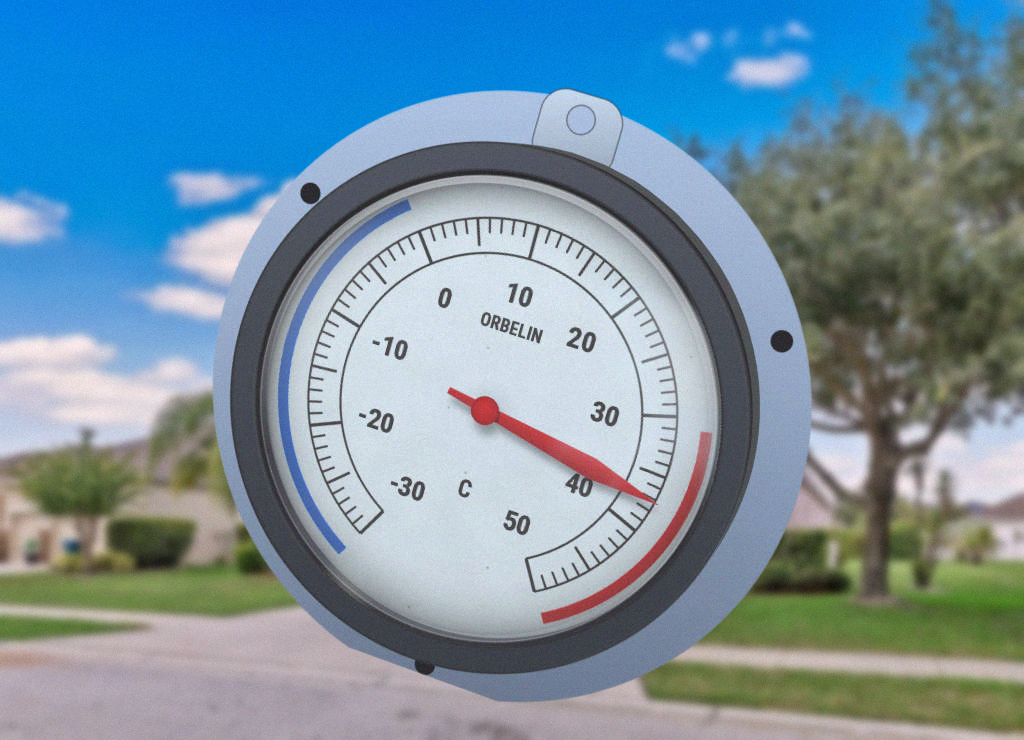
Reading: value=37 unit=°C
